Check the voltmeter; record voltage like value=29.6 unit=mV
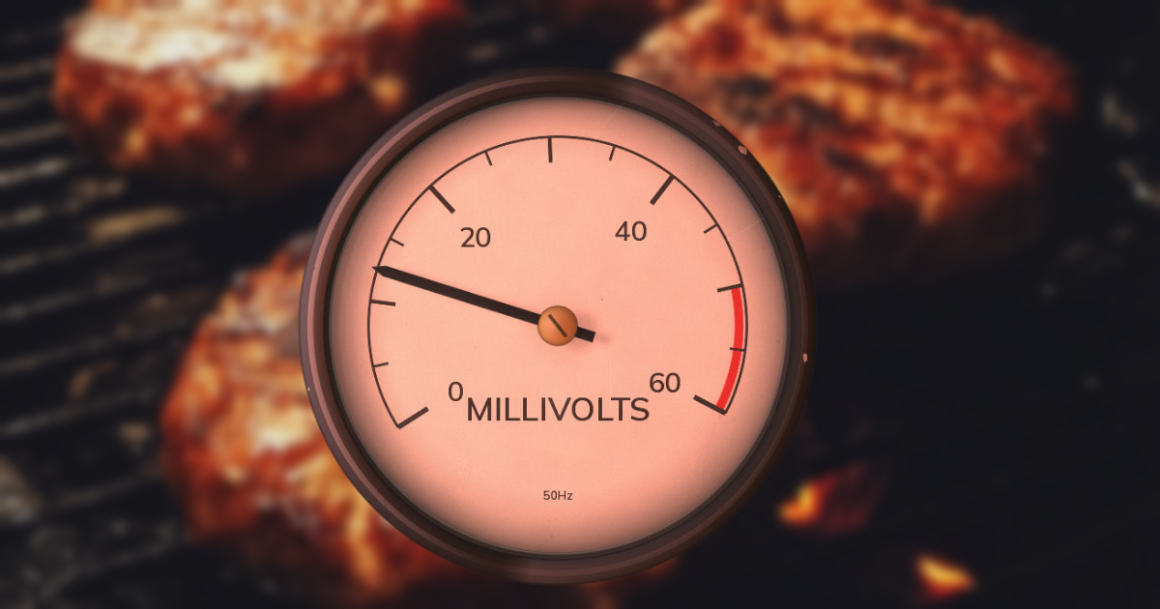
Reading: value=12.5 unit=mV
